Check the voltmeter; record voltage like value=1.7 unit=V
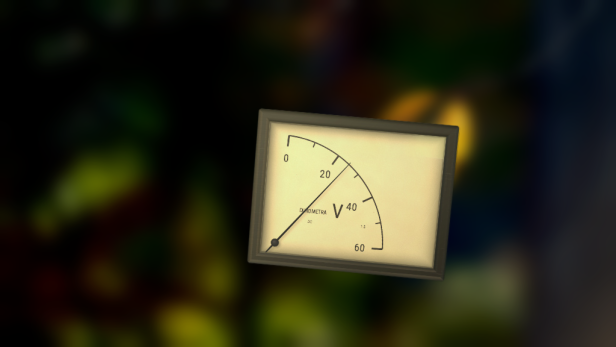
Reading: value=25 unit=V
